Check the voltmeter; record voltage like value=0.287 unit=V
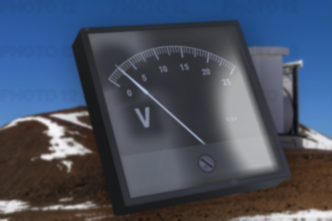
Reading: value=2.5 unit=V
